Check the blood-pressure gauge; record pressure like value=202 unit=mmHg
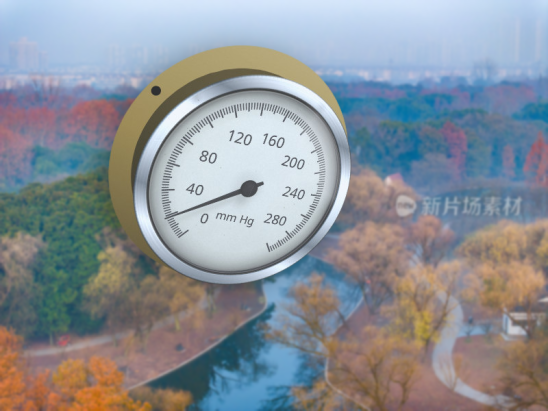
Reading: value=20 unit=mmHg
